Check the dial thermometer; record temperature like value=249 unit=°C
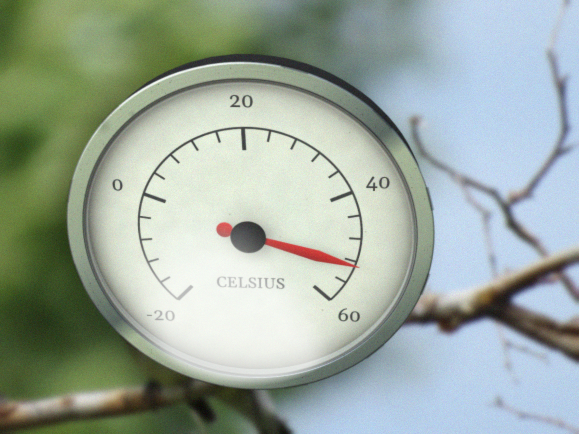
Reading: value=52 unit=°C
